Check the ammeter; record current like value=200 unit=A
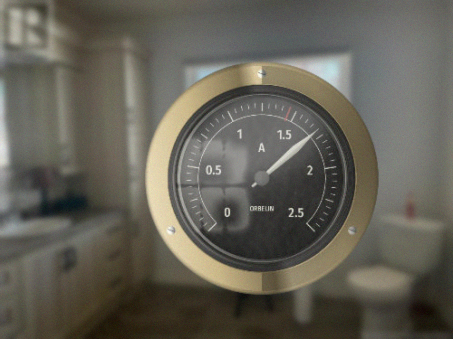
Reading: value=1.7 unit=A
